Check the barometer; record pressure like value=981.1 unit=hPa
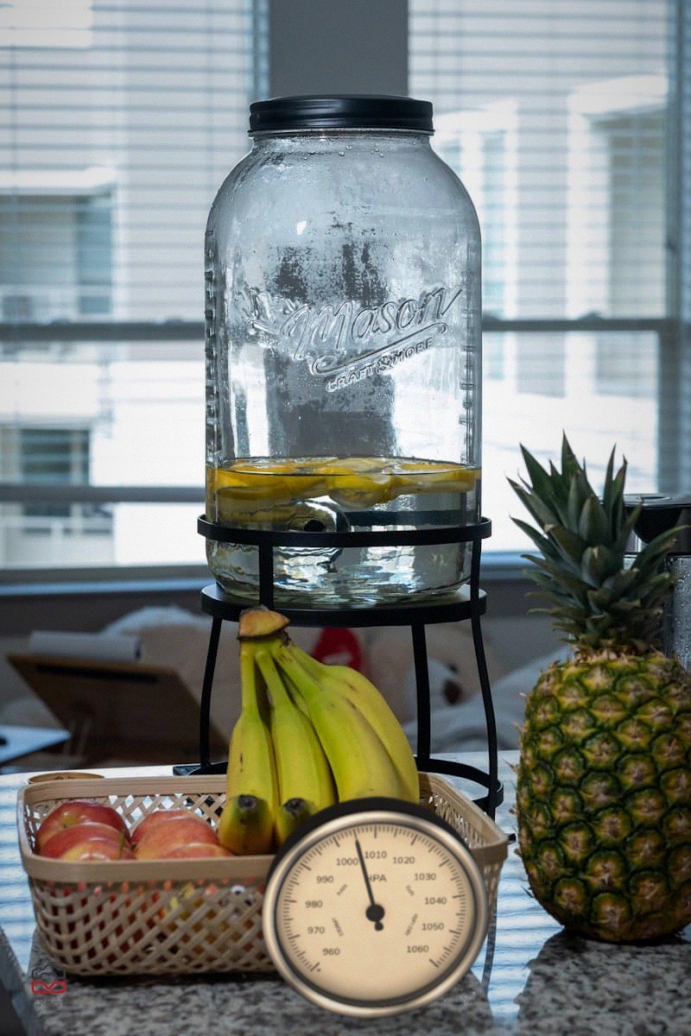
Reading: value=1005 unit=hPa
